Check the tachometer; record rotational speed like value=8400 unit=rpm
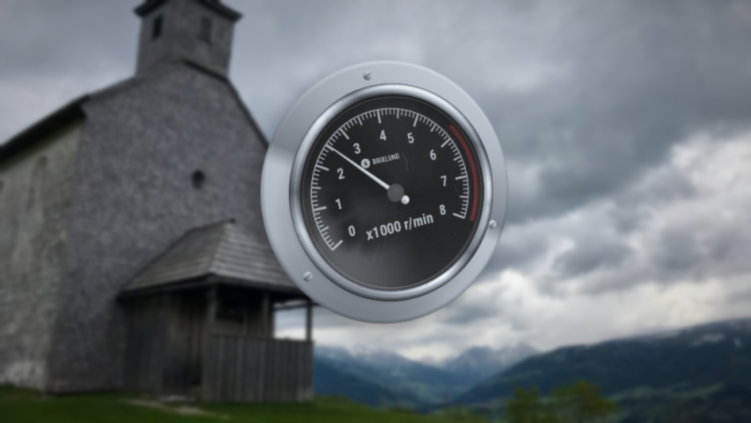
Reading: value=2500 unit=rpm
